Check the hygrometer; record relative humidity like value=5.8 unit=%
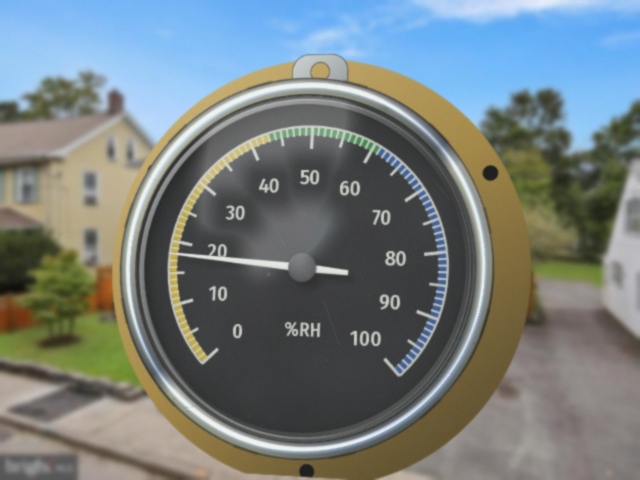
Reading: value=18 unit=%
